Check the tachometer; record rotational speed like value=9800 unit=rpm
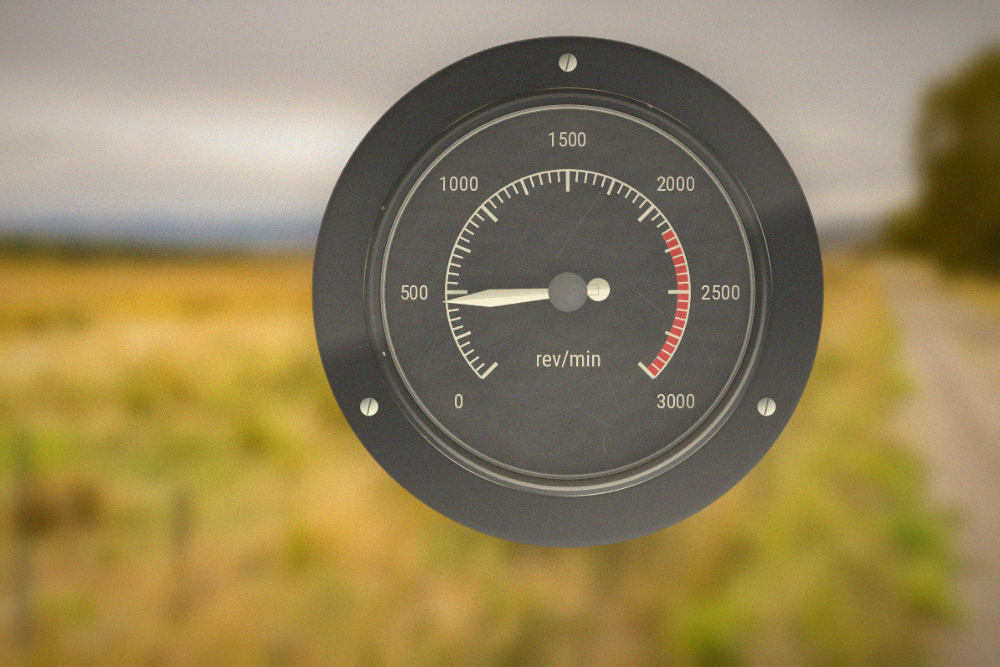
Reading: value=450 unit=rpm
